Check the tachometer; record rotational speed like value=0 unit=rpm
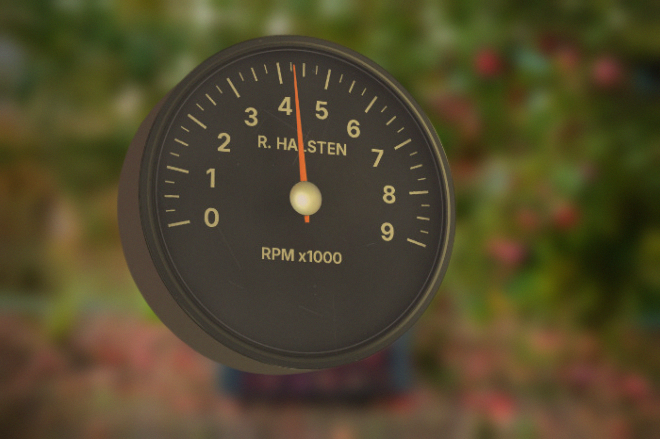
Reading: value=4250 unit=rpm
